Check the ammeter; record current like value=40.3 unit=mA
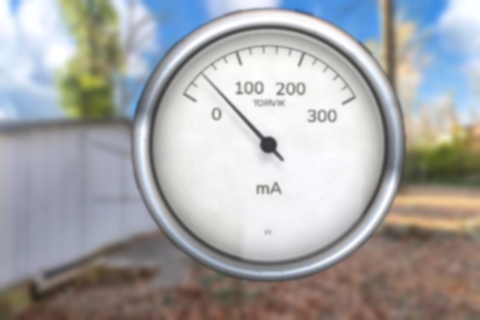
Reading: value=40 unit=mA
